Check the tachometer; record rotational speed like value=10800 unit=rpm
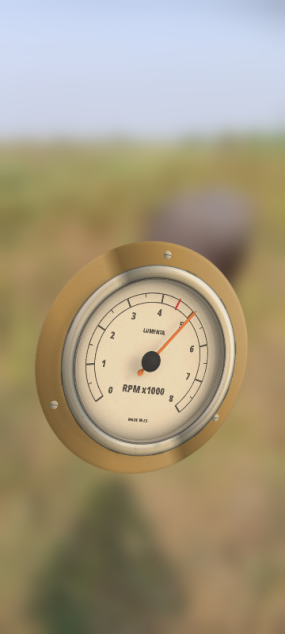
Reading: value=5000 unit=rpm
